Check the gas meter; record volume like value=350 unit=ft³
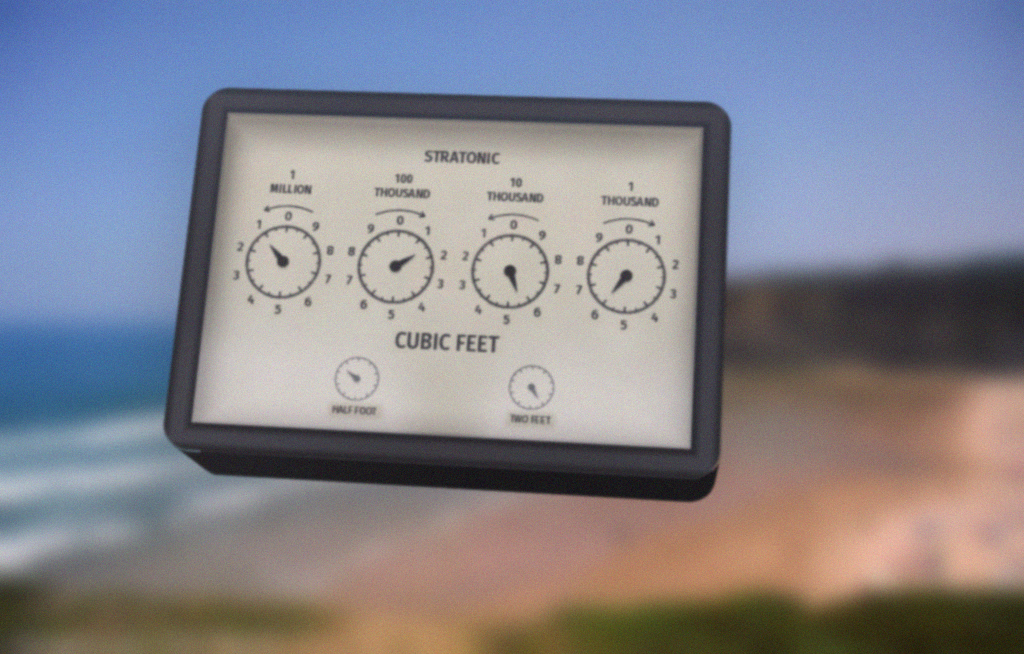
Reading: value=115600 unit=ft³
